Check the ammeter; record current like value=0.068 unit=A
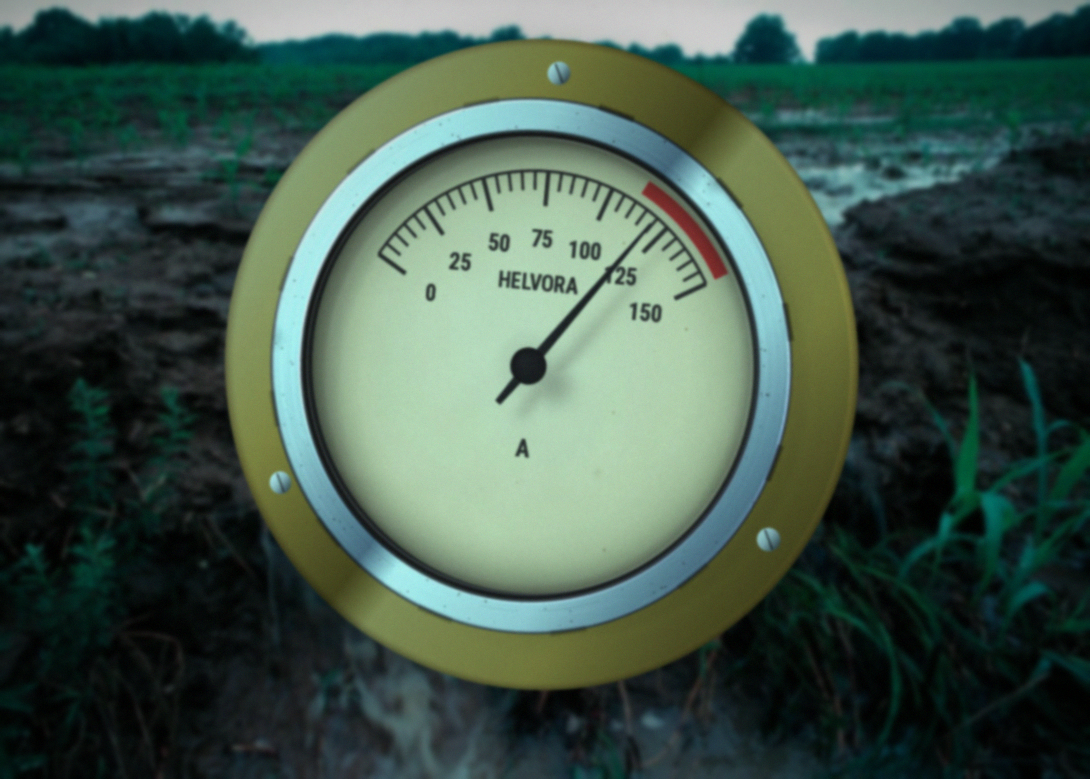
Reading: value=120 unit=A
